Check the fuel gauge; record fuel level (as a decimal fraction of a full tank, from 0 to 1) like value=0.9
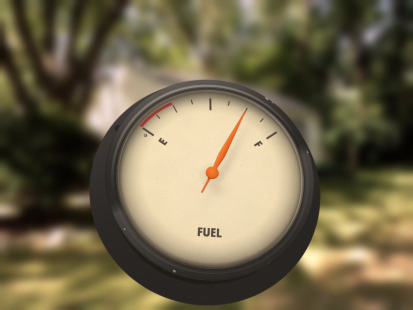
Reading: value=0.75
